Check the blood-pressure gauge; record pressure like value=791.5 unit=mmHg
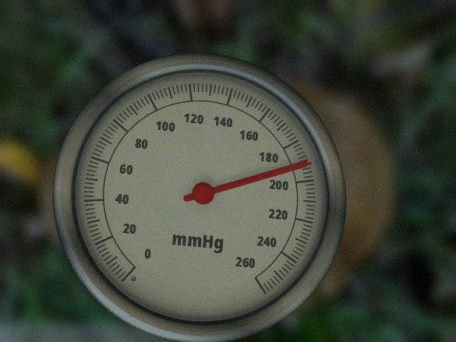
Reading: value=192 unit=mmHg
